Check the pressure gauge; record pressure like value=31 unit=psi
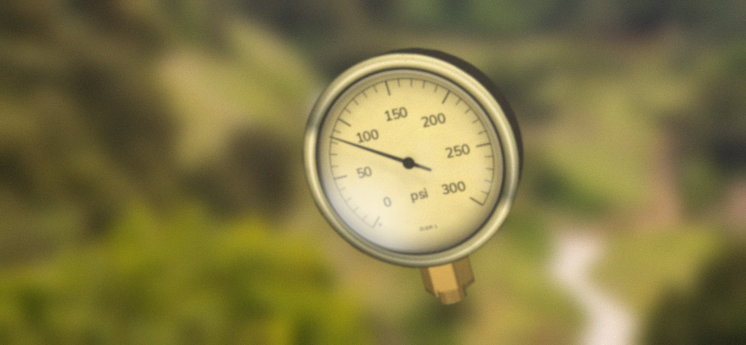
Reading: value=85 unit=psi
